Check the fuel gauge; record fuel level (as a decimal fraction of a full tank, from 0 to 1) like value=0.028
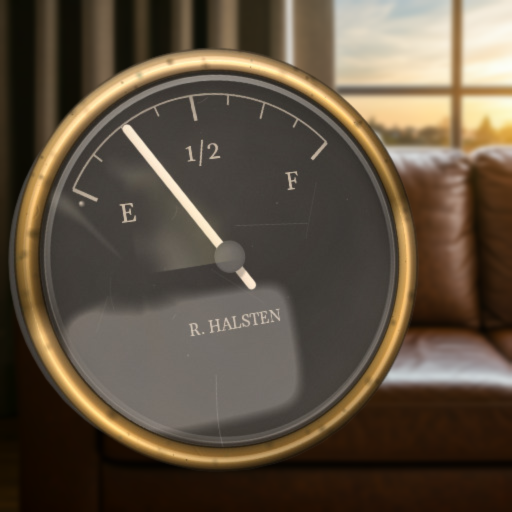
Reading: value=0.25
